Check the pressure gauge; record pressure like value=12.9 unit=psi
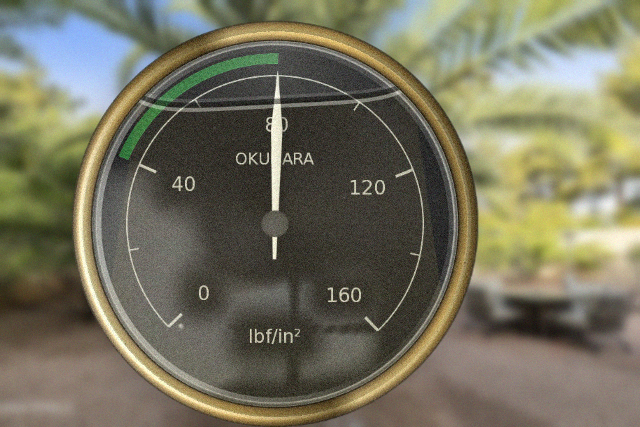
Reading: value=80 unit=psi
